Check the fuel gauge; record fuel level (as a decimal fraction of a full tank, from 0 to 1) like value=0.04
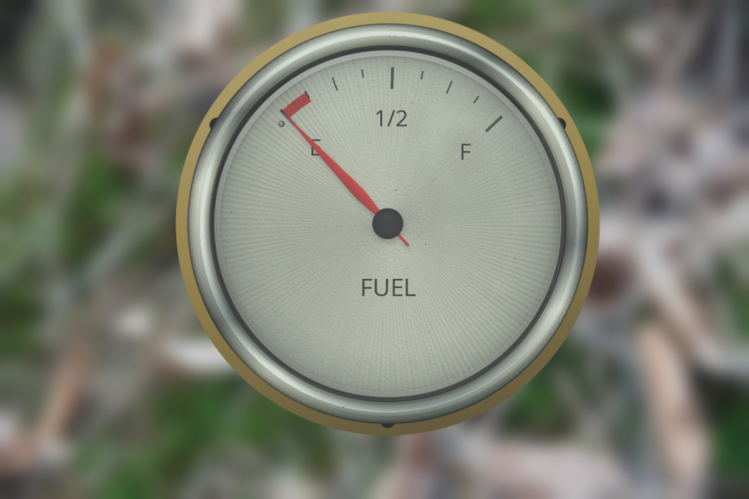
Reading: value=0
